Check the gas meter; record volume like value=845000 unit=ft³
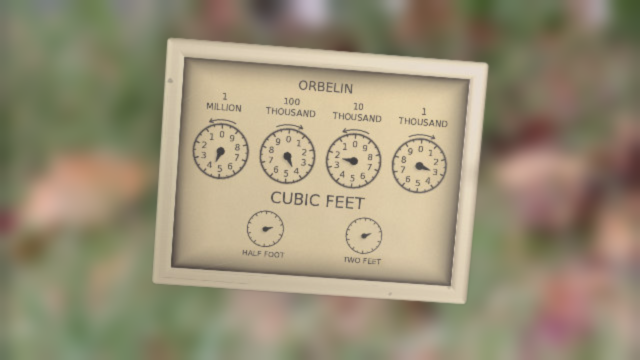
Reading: value=442300 unit=ft³
